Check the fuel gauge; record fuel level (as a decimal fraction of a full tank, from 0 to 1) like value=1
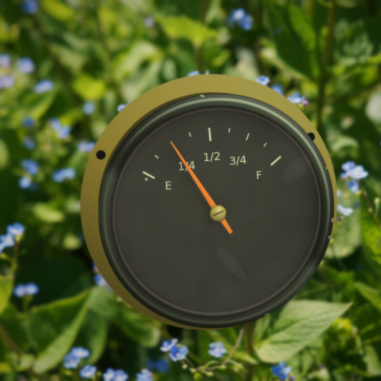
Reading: value=0.25
